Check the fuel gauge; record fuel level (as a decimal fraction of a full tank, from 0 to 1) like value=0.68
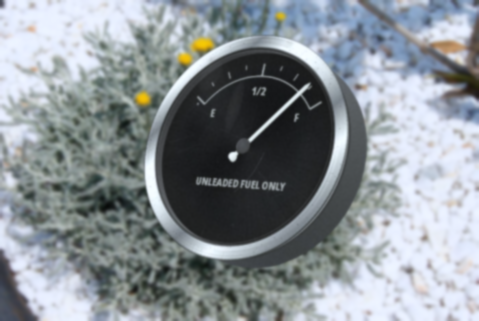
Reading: value=0.875
